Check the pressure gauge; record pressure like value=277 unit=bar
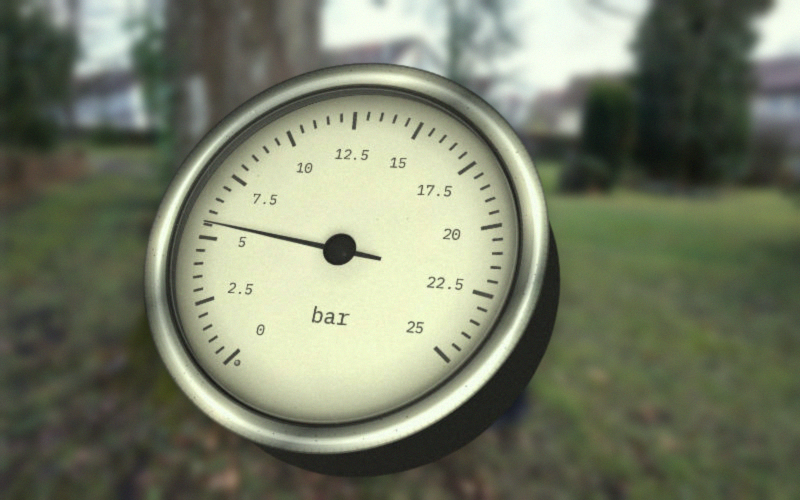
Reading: value=5.5 unit=bar
